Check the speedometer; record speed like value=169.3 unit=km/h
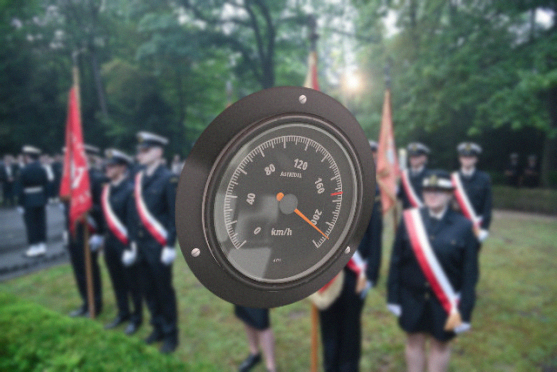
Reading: value=210 unit=km/h
